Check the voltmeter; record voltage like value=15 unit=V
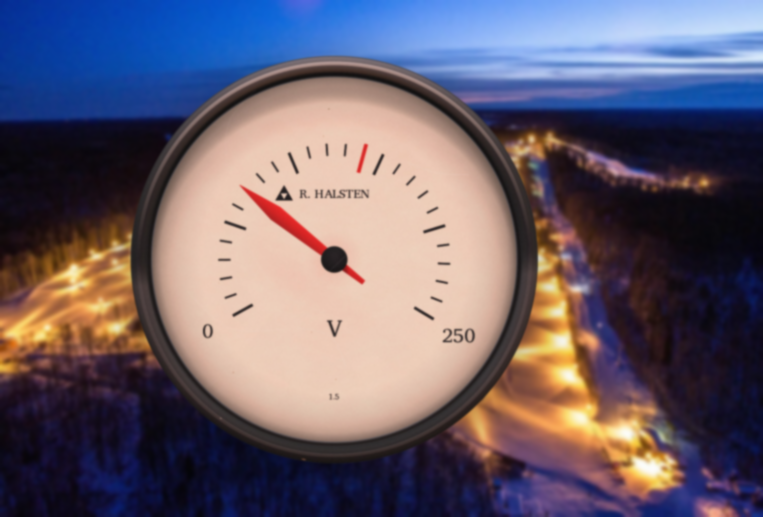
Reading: value=70 unit=V
